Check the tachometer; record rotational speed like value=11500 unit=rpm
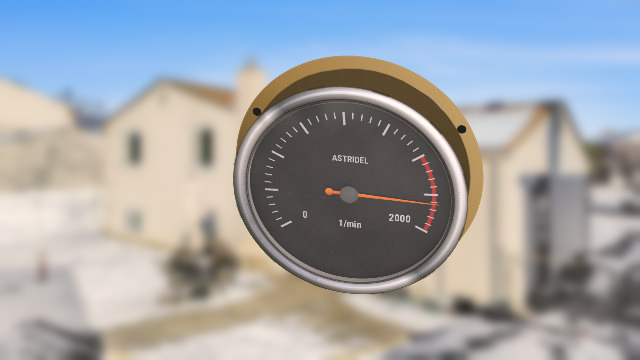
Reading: value=1800 unit=rpm
